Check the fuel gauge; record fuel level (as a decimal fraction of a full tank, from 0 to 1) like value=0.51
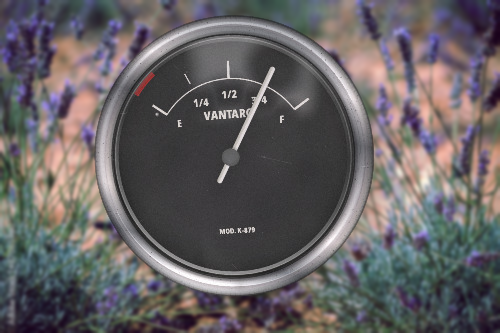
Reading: value=0.75
